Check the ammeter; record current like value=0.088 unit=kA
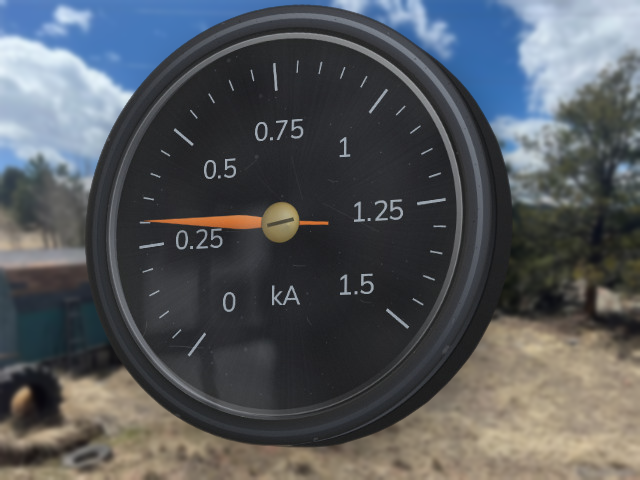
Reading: value=0.3 unit=kA
